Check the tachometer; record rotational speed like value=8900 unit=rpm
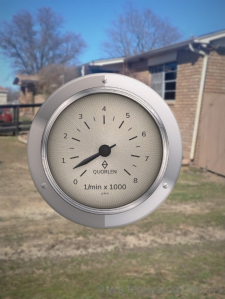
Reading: value=500 unit=rpm
